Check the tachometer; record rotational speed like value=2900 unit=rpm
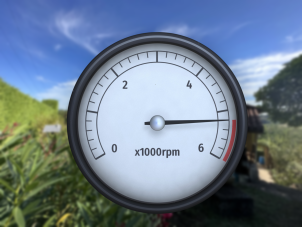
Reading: value=5200 unit=rpm
